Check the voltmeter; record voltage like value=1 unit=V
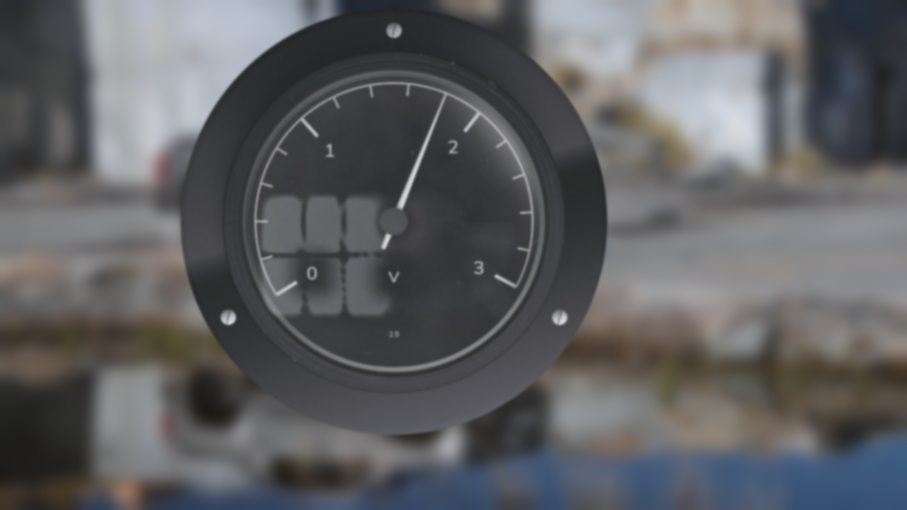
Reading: value=1.8 unit=V
